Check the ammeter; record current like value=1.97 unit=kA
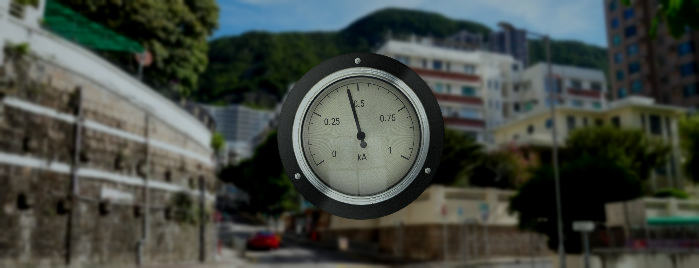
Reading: value=0.45 unit=kA
